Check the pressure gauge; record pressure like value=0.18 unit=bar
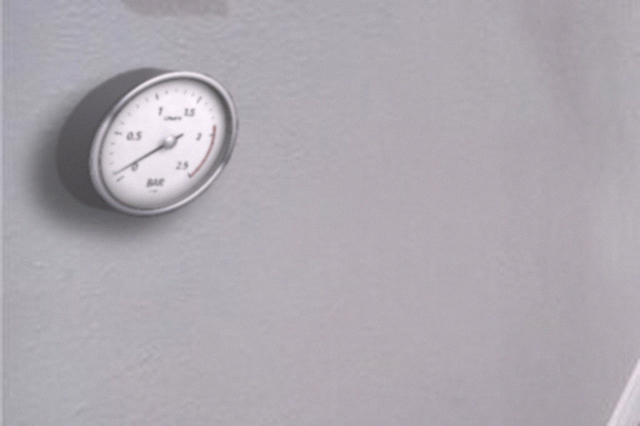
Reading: value=0.1 unit=bar
